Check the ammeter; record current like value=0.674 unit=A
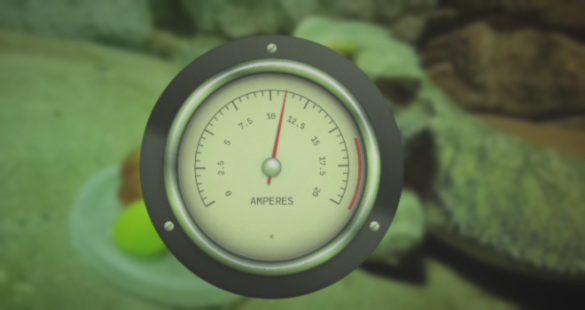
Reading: value=11 unit=A
